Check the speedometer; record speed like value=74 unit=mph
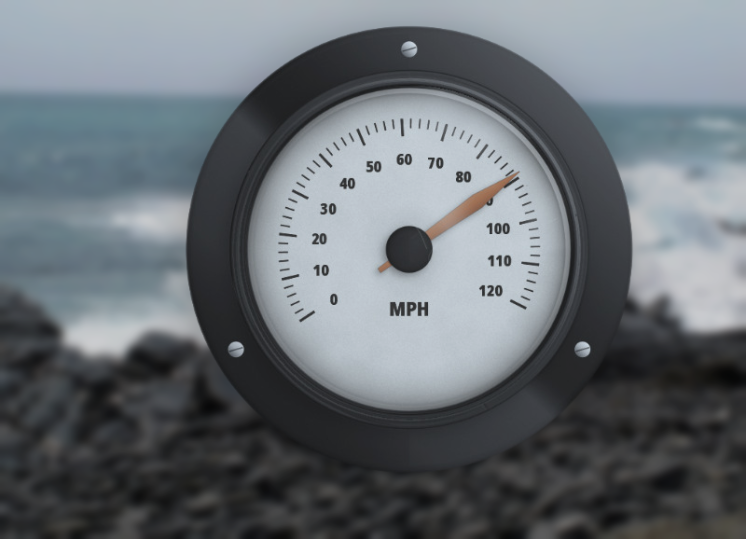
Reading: value=89 unit=mph
